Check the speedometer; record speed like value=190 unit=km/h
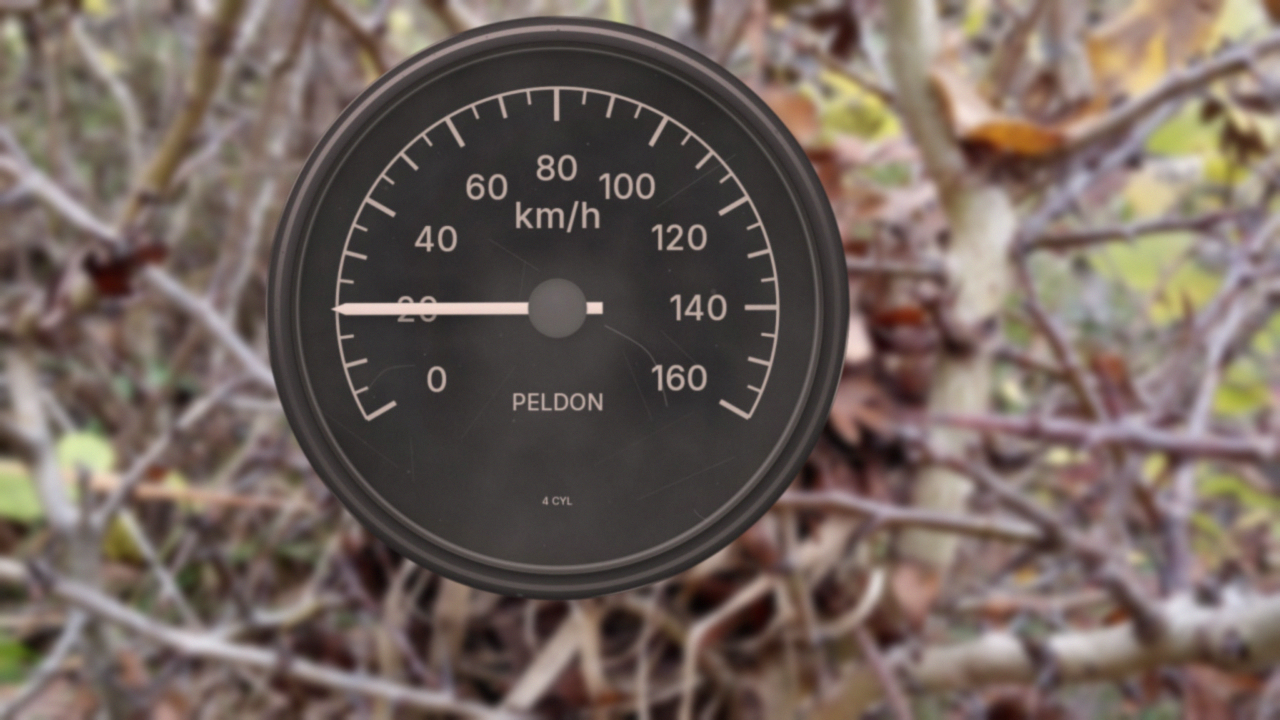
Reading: value=20 unit=km/h
